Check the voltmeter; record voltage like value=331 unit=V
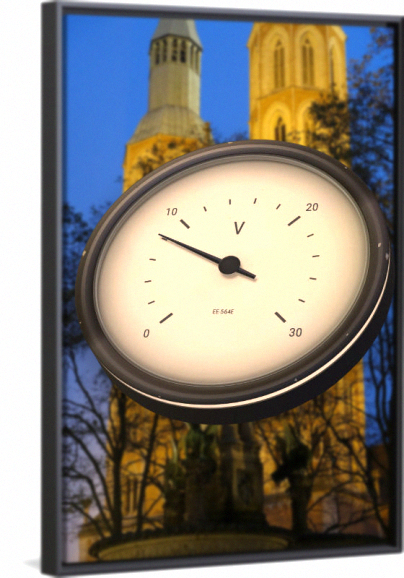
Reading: value=8 unit=V
